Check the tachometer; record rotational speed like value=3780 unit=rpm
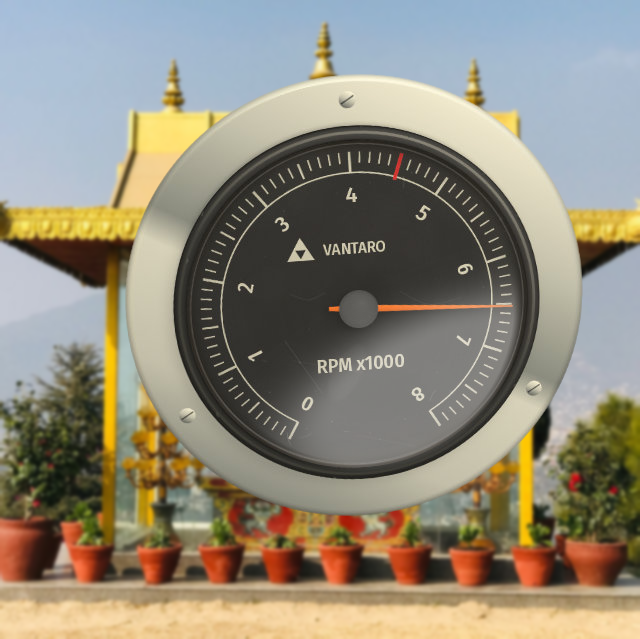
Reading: value=6500 unit=rpm
